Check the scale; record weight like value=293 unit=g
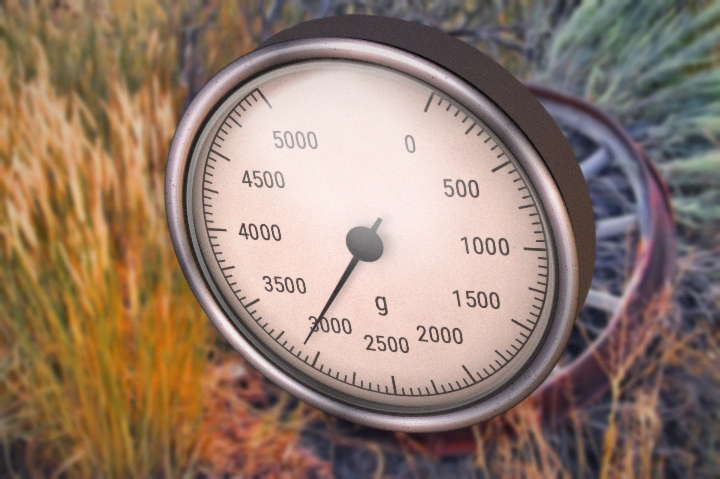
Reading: value=3100 unit=g
